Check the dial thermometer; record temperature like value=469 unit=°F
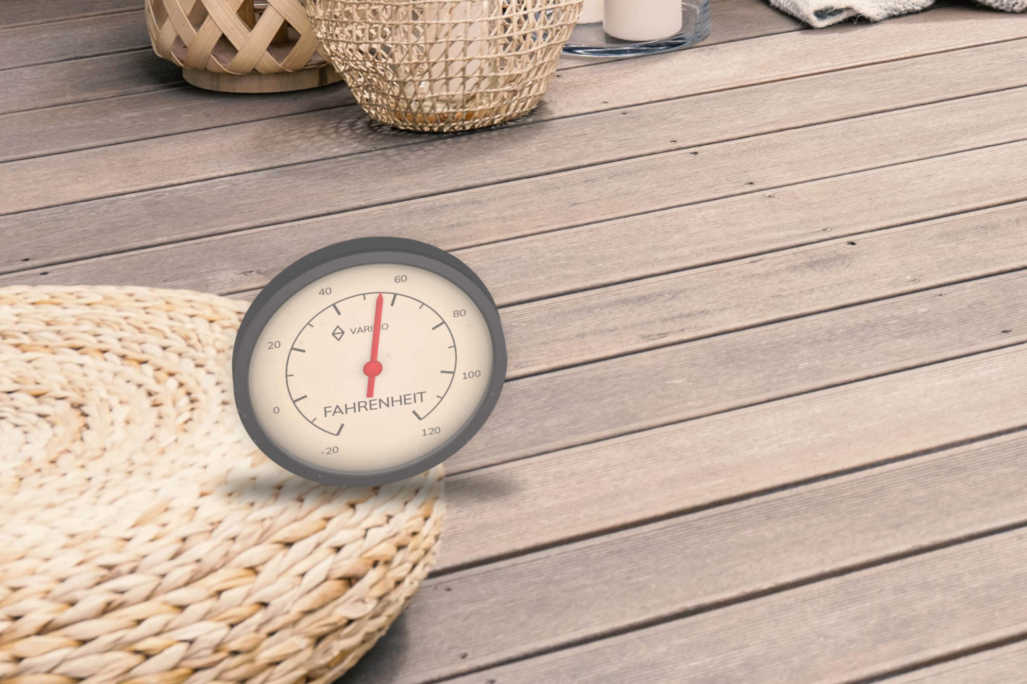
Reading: value=55 unit=°F
